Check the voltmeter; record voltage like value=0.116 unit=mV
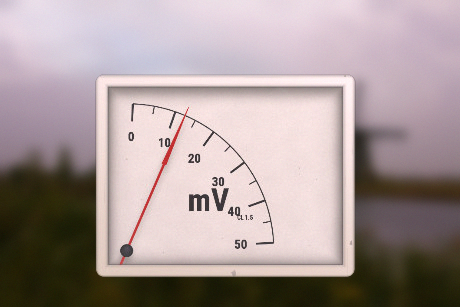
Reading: value=12.5 unit=mV
